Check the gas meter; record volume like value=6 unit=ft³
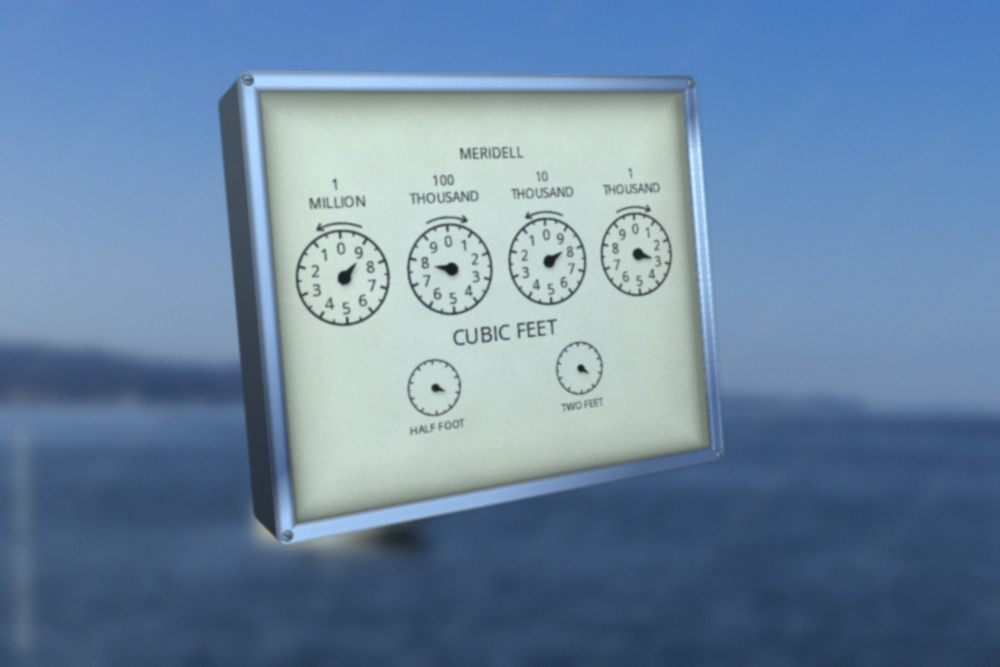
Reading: value=878300 unit=ft³
